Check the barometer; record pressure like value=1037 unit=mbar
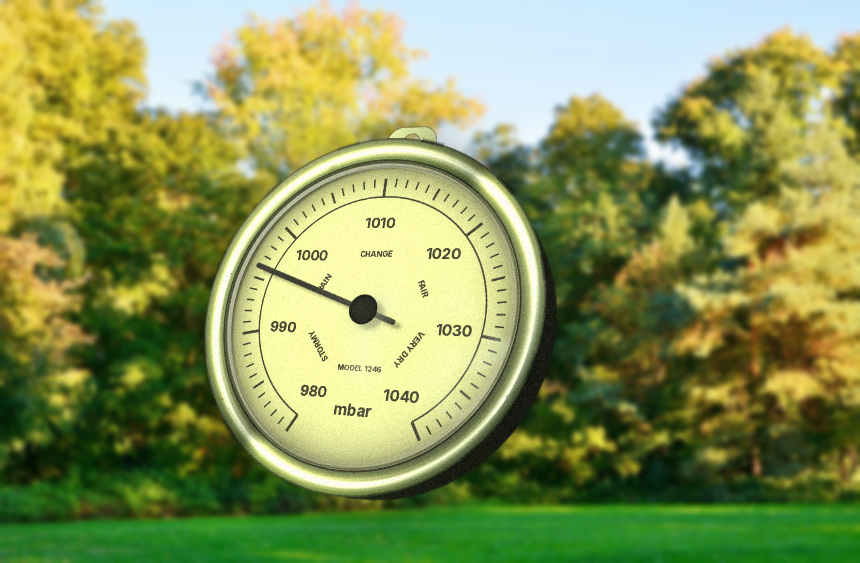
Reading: value=996 unit=mbar
